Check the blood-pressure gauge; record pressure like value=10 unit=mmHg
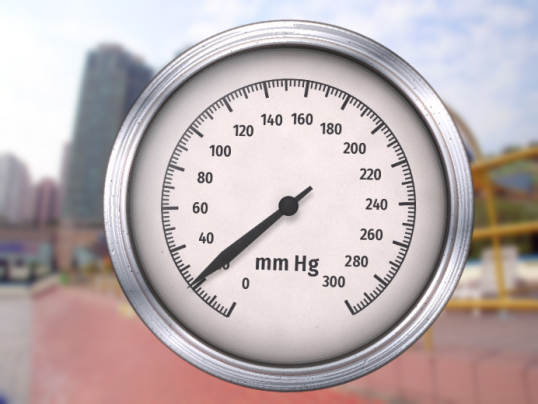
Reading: value=22 unit=mmHg
